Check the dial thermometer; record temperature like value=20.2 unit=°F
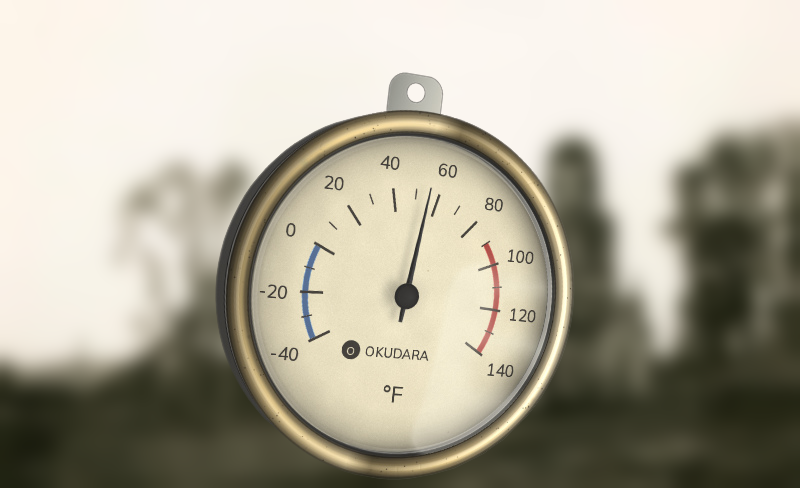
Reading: value=55 unit=°F
